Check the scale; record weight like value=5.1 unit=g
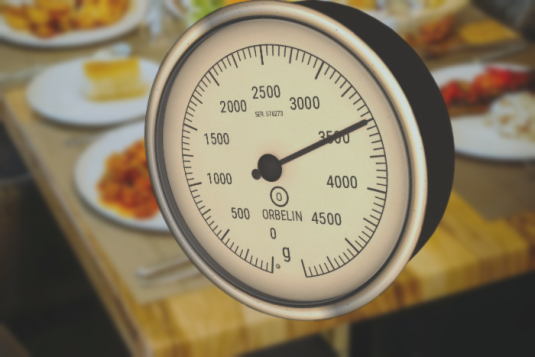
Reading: value=3500 unit=g
